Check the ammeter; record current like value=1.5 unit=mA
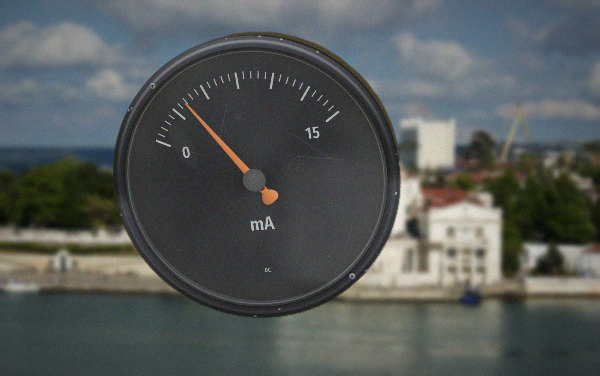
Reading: value=3.5 unit=mA
